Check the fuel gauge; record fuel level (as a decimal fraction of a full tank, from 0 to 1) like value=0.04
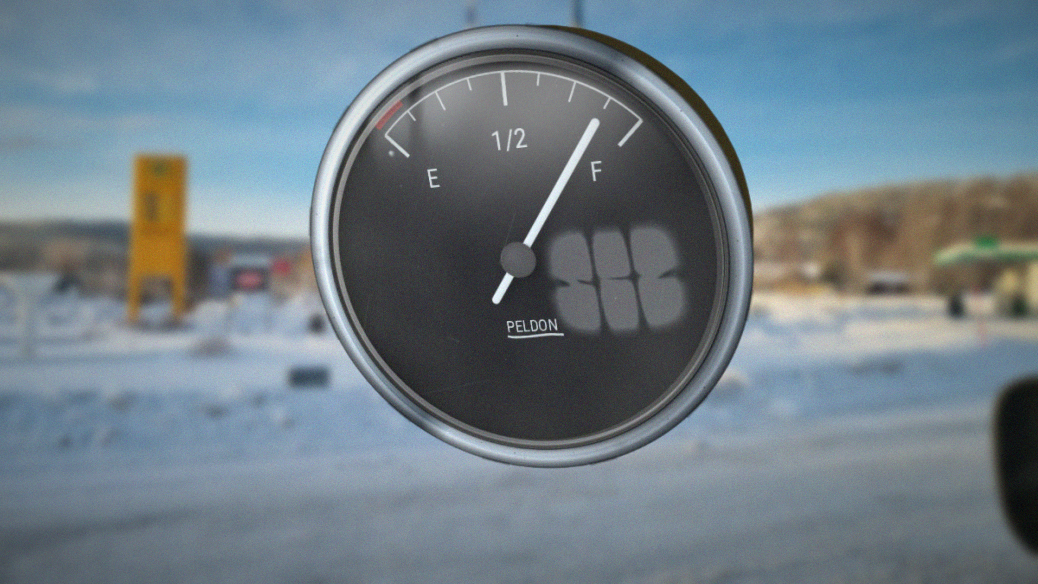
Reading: value=0.875
